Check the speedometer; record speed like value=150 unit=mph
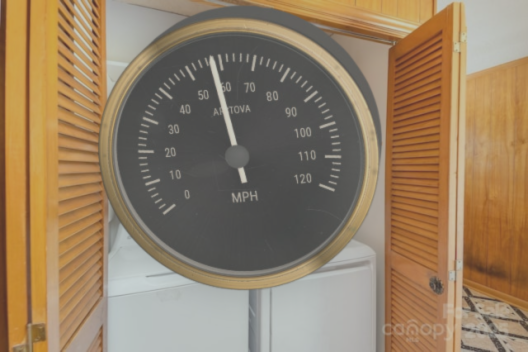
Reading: value=58 unit=mph
